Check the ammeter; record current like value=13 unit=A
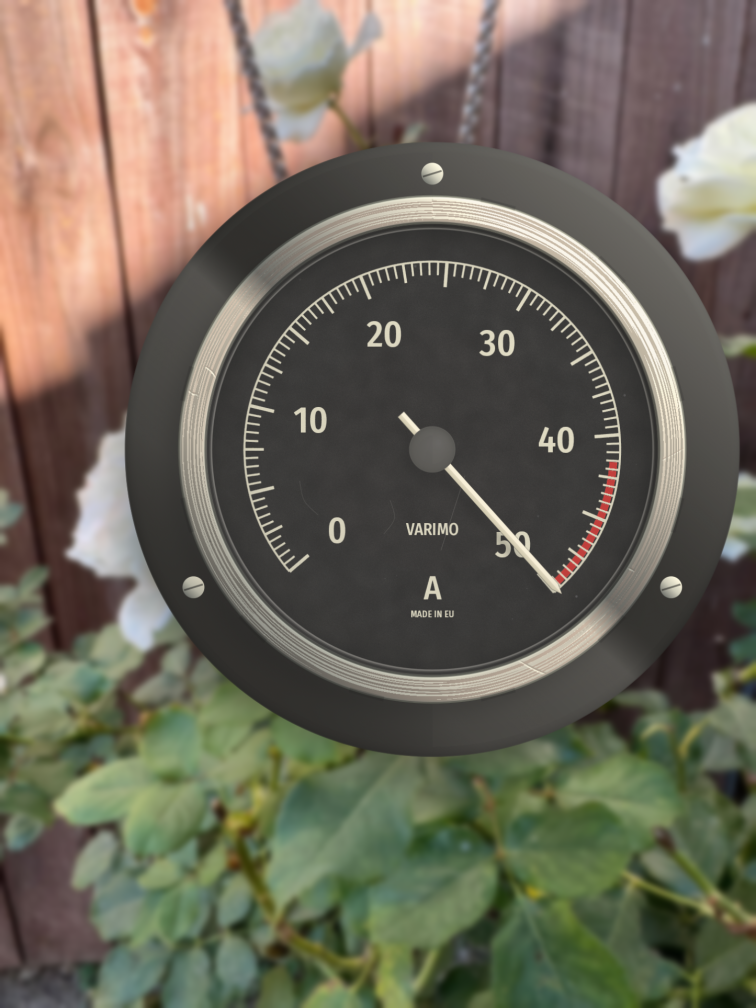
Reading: value=49.75 unit=A
